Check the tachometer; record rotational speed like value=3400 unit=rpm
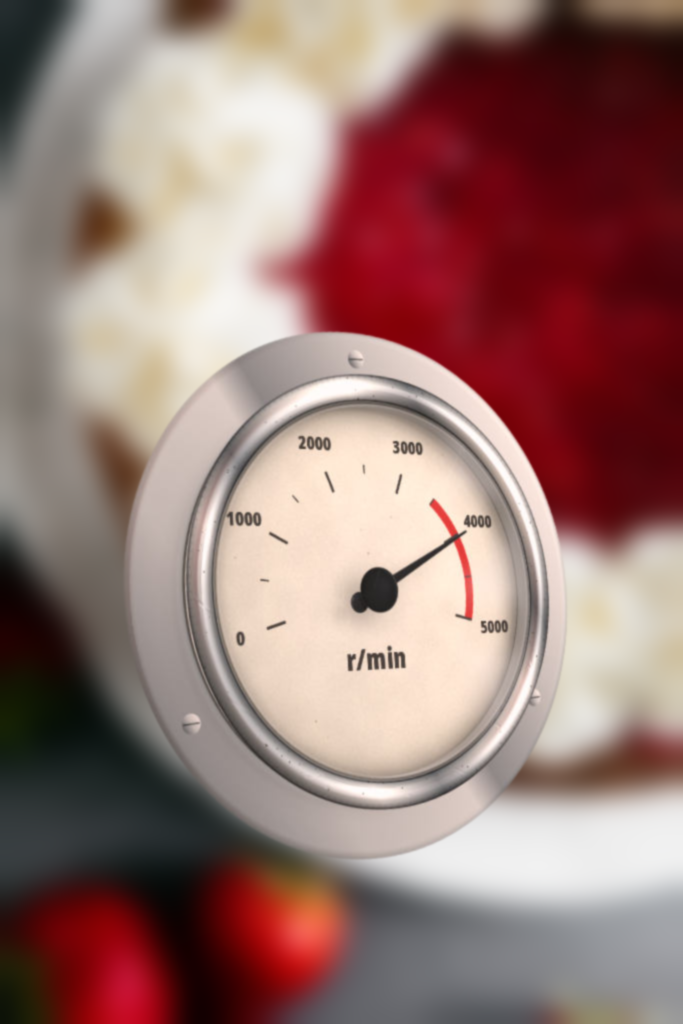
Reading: value=4000 unit=rpm
